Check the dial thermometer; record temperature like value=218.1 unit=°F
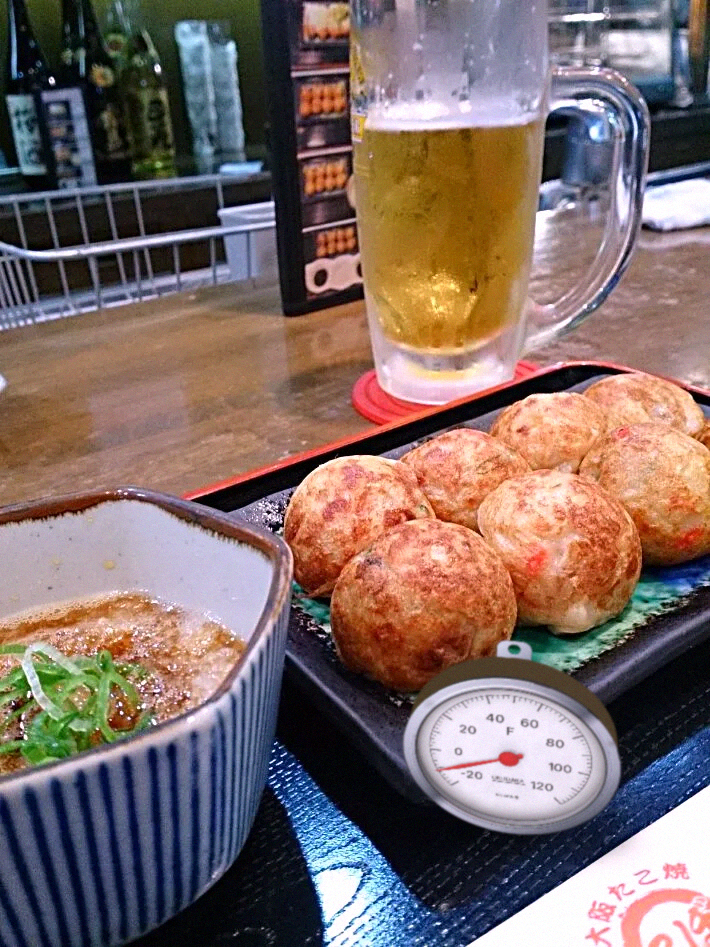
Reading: value=-10 unit=°F
